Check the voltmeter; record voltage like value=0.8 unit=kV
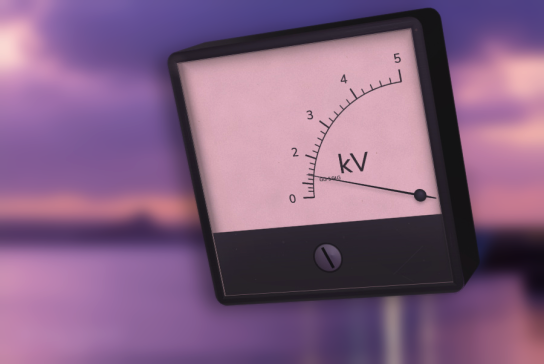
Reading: value=1.4 unit=kV
